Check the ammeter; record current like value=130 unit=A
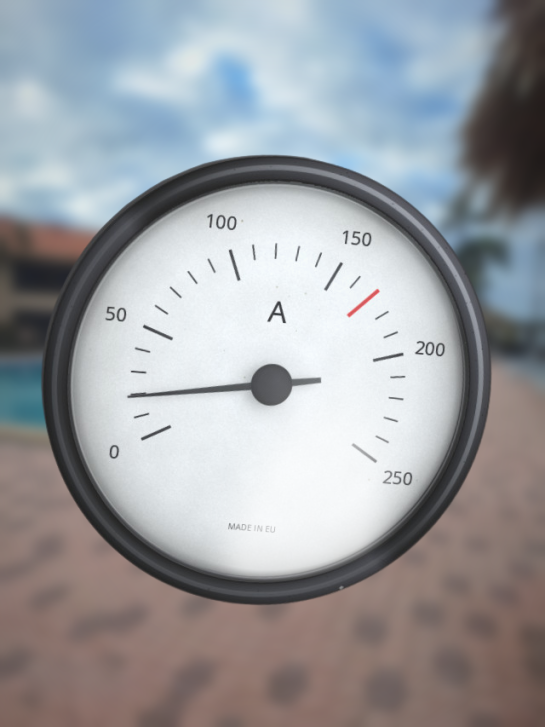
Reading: value=20 unit=A
